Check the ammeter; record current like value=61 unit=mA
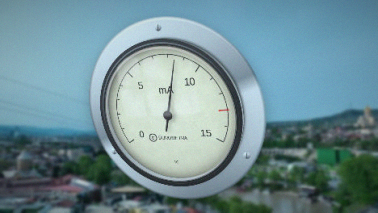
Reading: value=8.5 unit=mA
